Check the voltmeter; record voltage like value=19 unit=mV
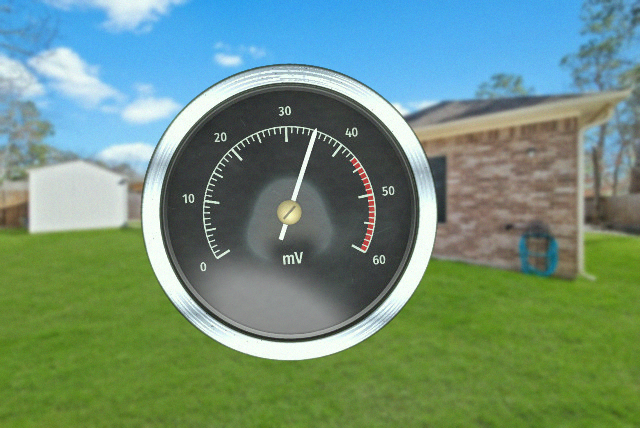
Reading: value=35 unit=mV
